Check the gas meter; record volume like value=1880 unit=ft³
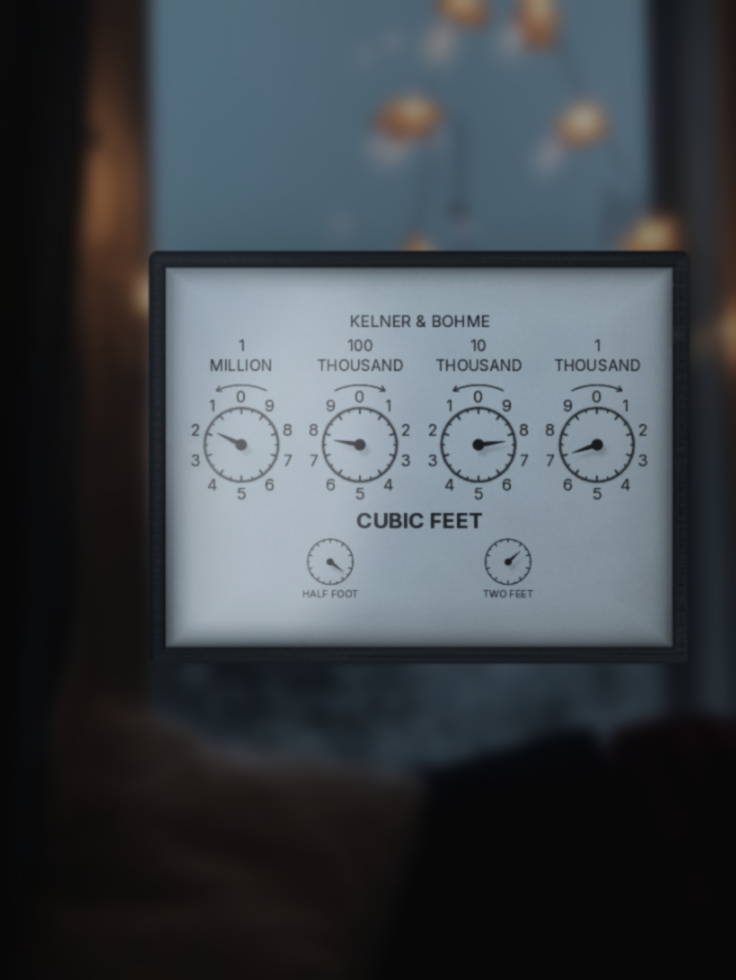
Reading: value=177700 unit=ft³
